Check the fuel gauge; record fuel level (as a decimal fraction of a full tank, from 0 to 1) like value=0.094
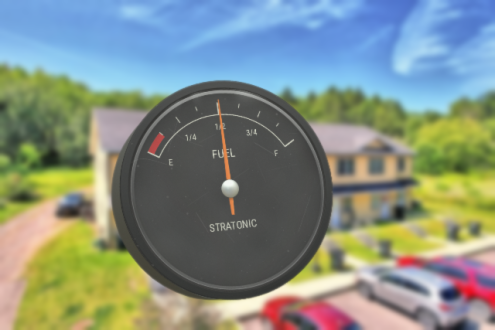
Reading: value=0.5
